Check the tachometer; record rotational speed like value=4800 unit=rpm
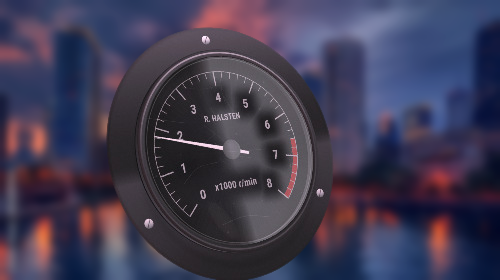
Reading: value=1800 unit=rpm
